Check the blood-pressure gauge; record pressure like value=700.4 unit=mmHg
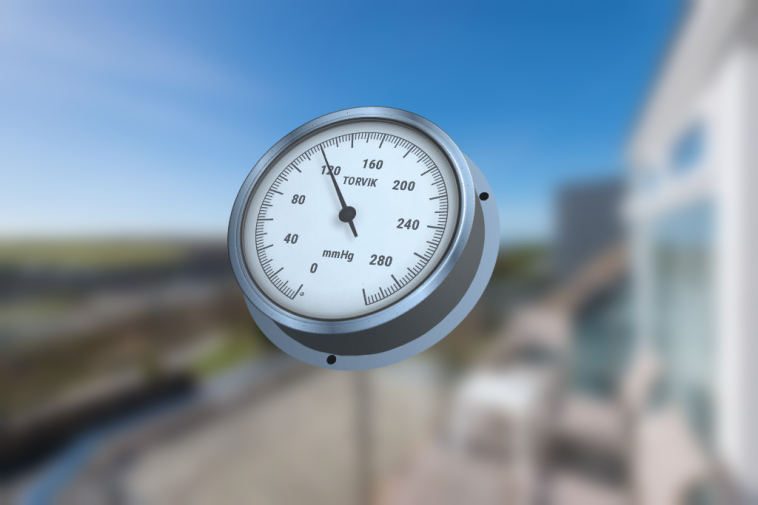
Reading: value=120 unit=mmHg
